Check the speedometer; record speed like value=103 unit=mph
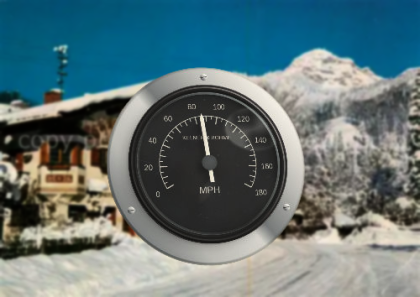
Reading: value=85 unit=mph
